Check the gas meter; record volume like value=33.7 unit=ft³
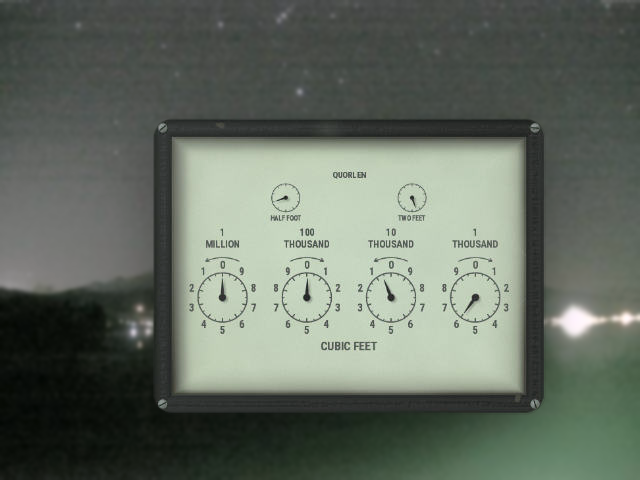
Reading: value=600 unit=ft³
